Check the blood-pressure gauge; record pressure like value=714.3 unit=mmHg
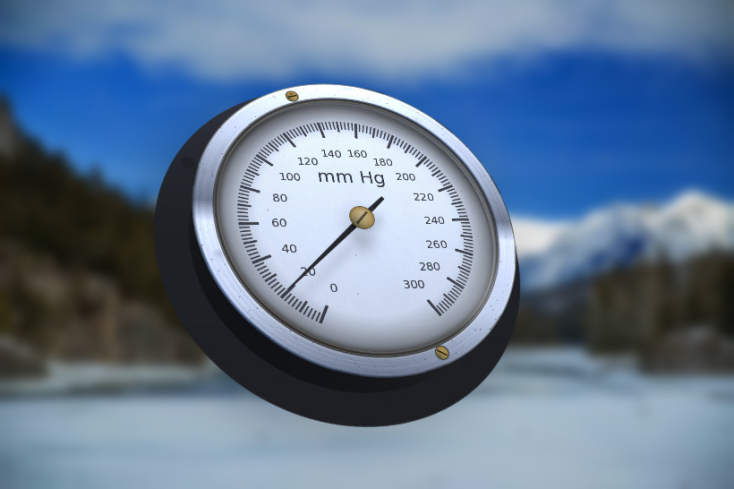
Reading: value=20 unit=mmHg
